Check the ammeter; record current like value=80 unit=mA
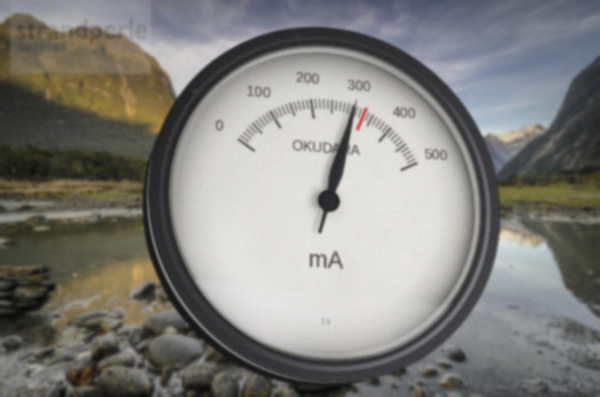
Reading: value=300 unit=mA
